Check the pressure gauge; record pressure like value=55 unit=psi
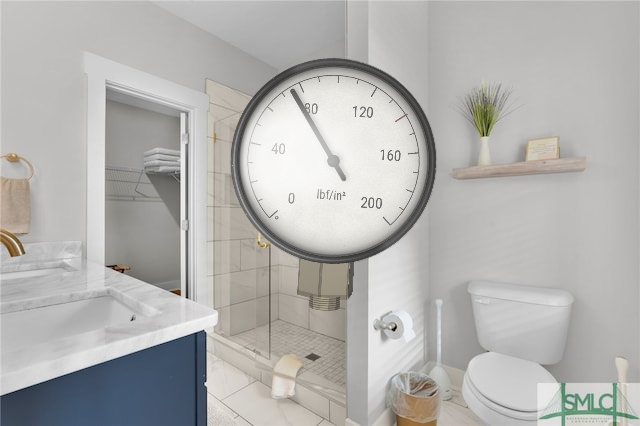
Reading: value=75 unit=psi
